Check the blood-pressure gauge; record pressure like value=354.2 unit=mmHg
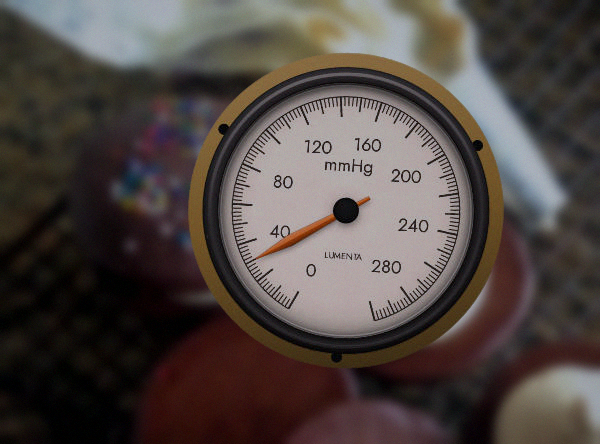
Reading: value=30 unit=mmHg
